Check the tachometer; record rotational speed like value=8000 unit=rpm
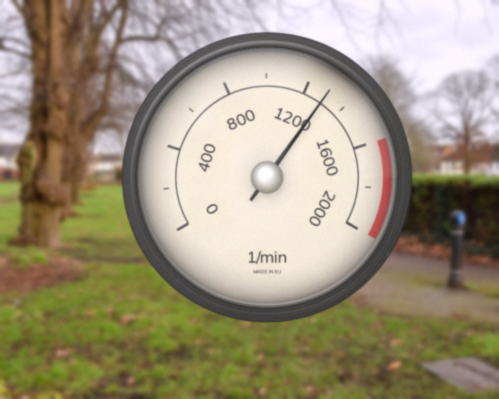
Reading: value=1300 unit=rpm
